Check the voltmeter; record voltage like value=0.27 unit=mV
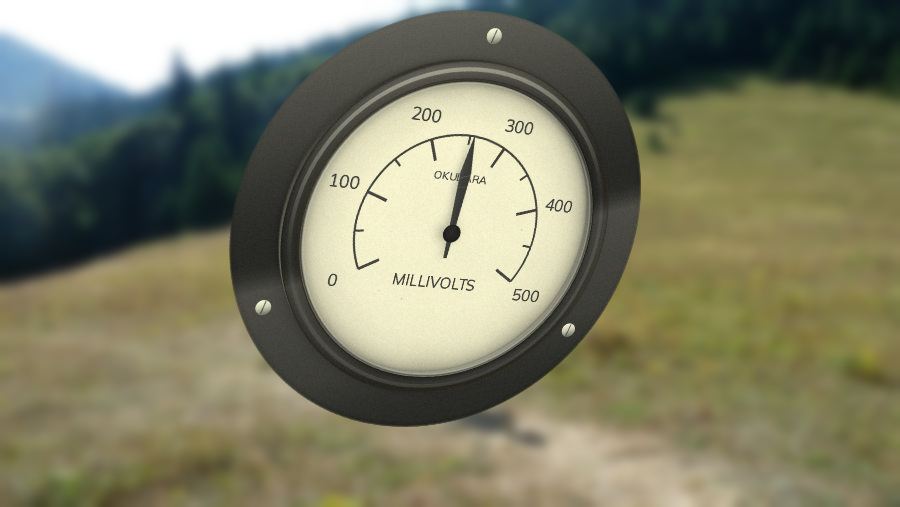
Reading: value=250 unit=mV
